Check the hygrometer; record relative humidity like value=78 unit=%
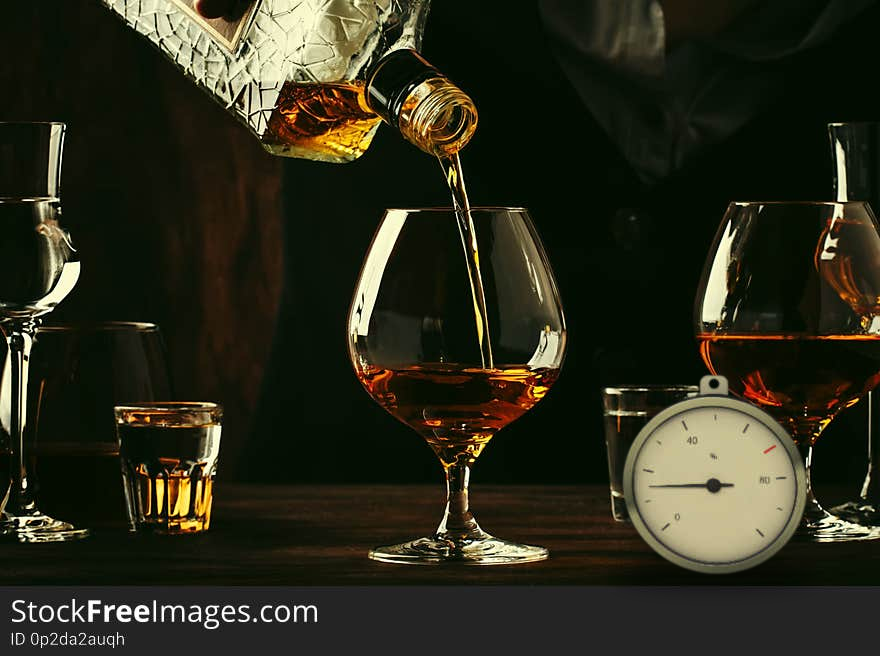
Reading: value=15 unit=%
